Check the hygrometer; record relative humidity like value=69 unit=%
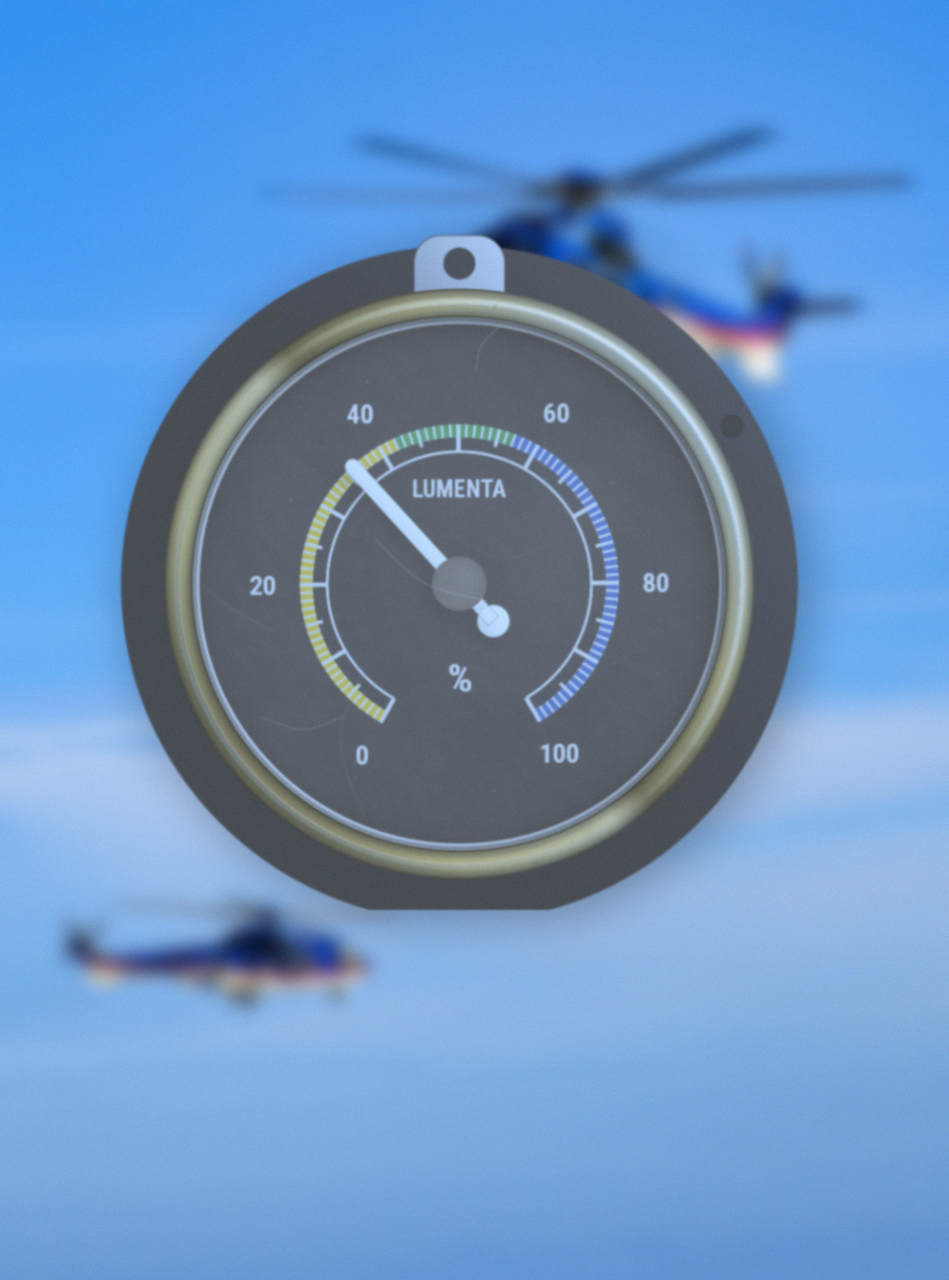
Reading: value=36 unit=%
